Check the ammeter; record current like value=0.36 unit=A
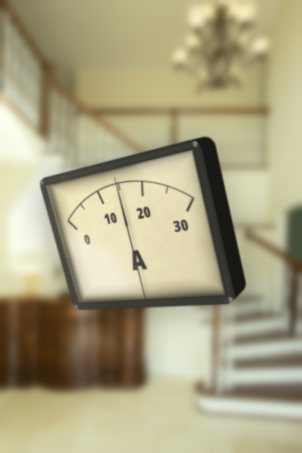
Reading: value=15 unit=A
